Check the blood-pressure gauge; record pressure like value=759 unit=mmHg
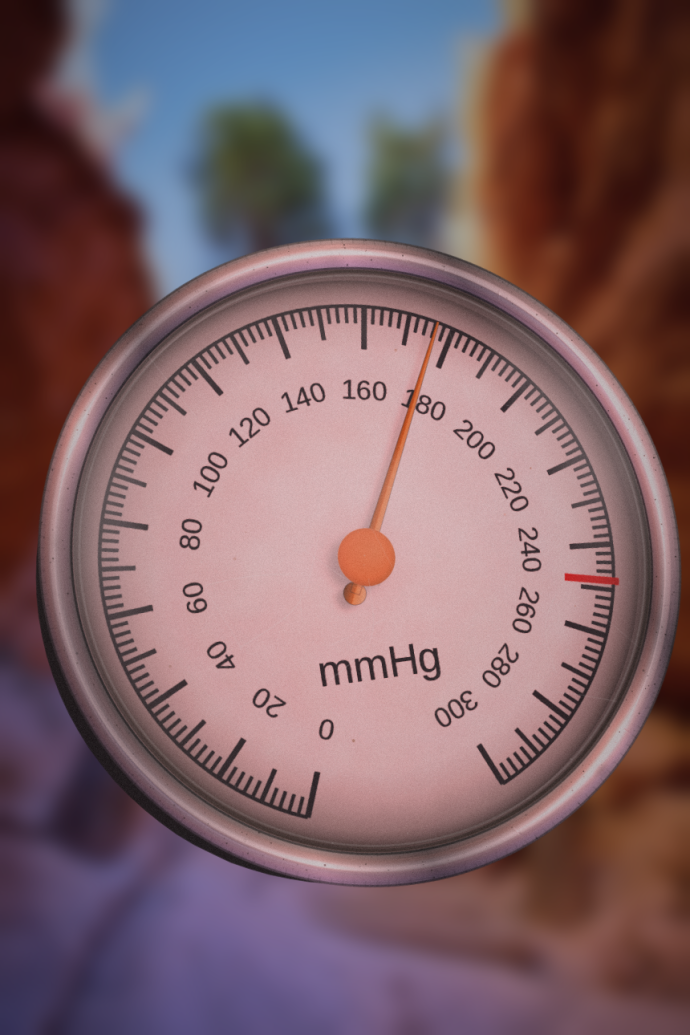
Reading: value=176 unit=mmHg
